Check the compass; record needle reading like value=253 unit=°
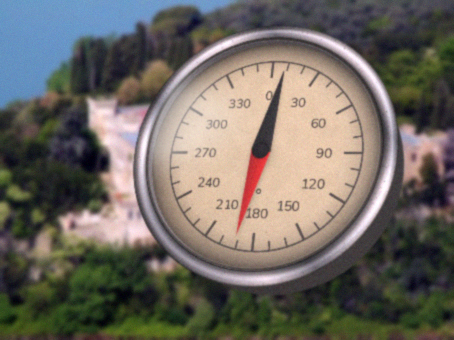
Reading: value=190 unit=°
